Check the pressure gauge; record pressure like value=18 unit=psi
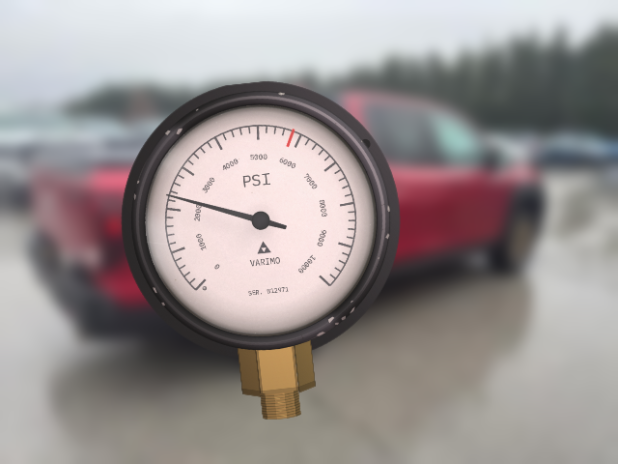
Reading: value=2300 unit=psi
